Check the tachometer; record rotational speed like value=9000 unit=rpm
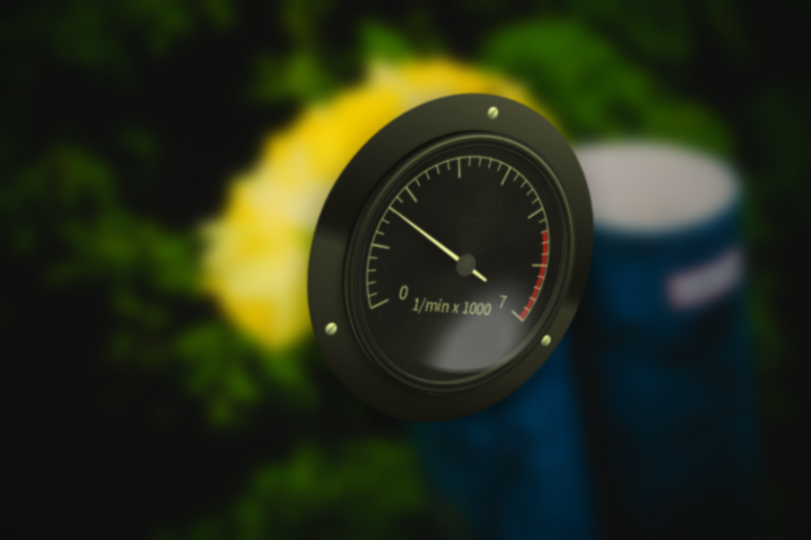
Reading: value=1600 unit=rpm
